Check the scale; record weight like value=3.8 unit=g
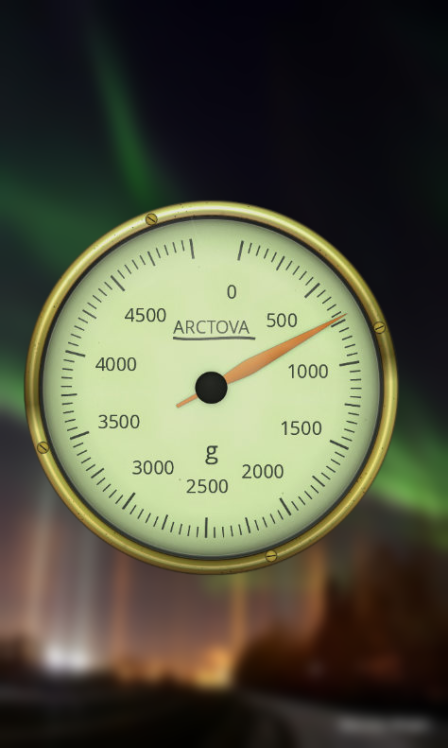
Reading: value=725 unit=g
